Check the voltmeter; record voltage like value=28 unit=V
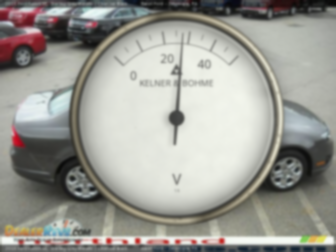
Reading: value=27.5 unit=V
